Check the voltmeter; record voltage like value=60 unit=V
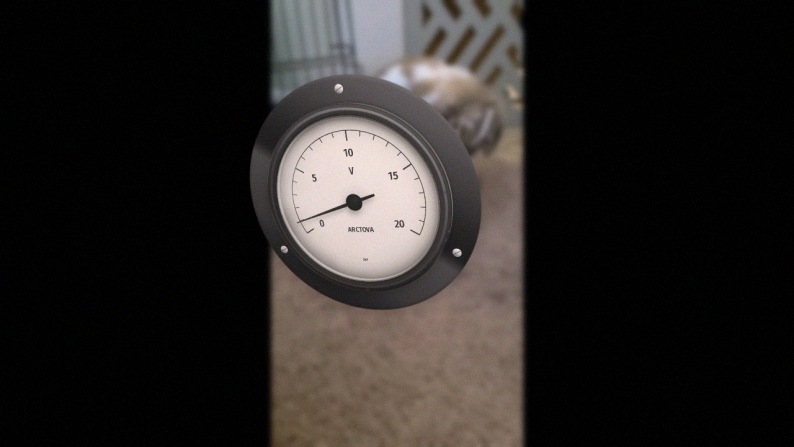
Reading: value=1 unit=V
